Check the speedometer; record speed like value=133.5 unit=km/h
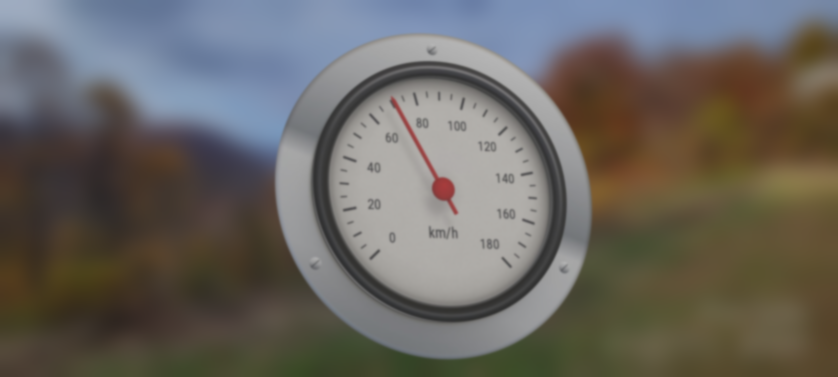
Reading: value=70 unit=km/h
